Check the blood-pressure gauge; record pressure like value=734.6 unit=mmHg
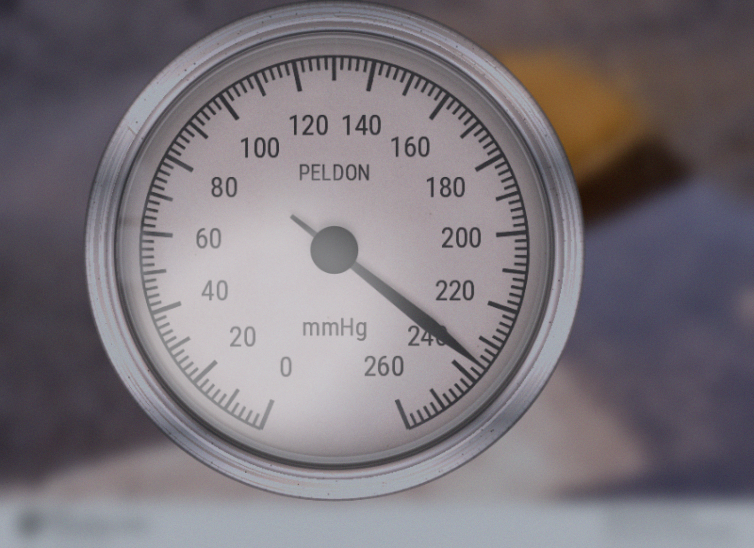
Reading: value=236 unit=mmHg
